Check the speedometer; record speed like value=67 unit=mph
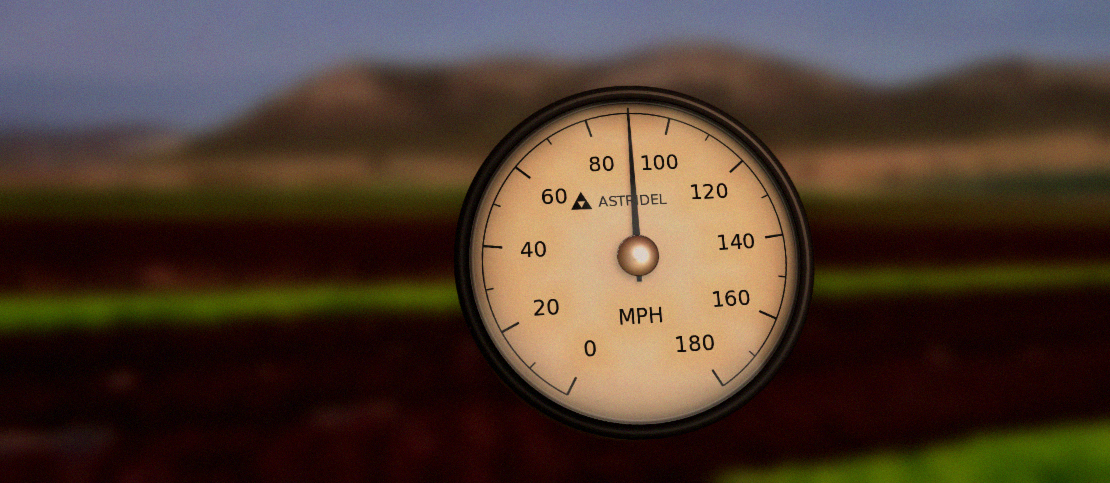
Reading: value=90 unit=mph
